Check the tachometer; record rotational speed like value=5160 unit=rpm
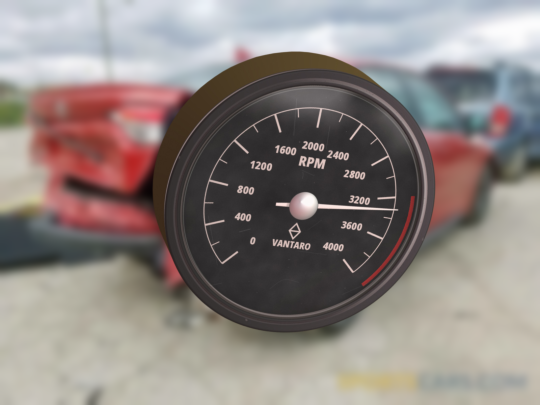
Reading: value=3300 unit=rpm
